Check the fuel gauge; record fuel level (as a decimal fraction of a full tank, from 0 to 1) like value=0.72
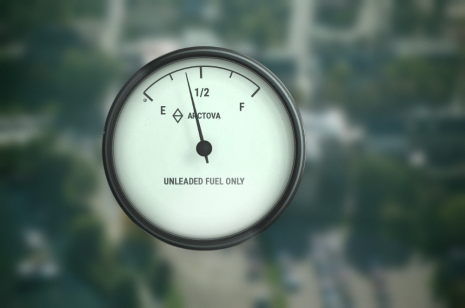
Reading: value=0.375
